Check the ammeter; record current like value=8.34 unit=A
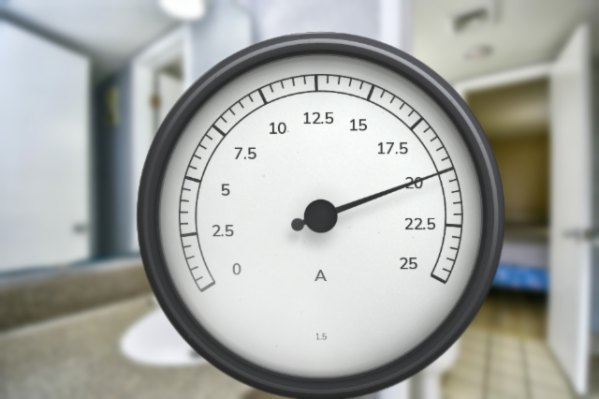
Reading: value=20 unit=A
